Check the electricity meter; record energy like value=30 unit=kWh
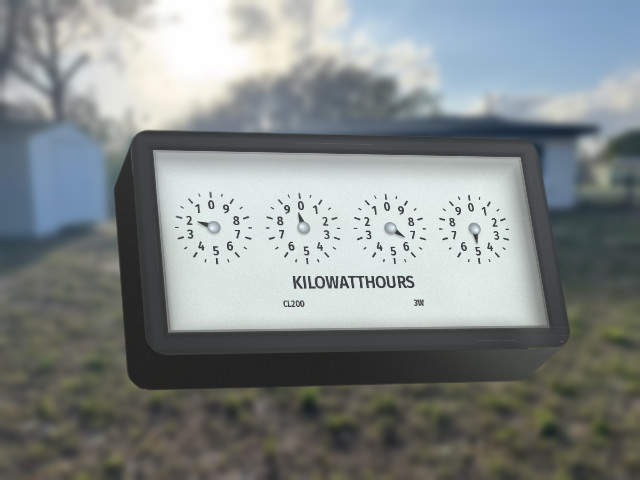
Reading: value=1965 unit=kWh
